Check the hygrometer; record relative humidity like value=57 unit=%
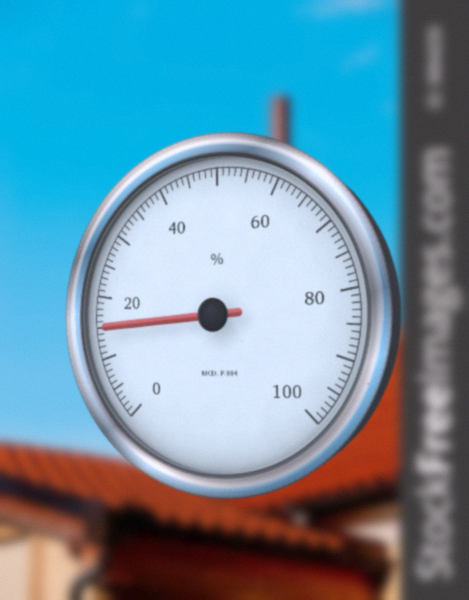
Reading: value=15 unit=%
